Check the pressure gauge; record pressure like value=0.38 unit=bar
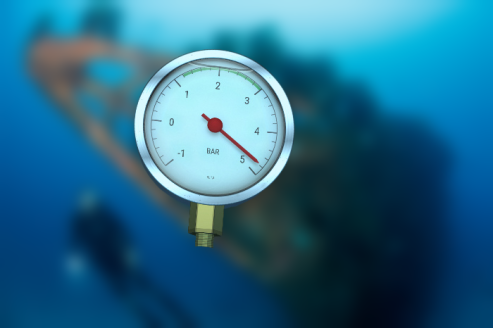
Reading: value=4.8 unit=bar
